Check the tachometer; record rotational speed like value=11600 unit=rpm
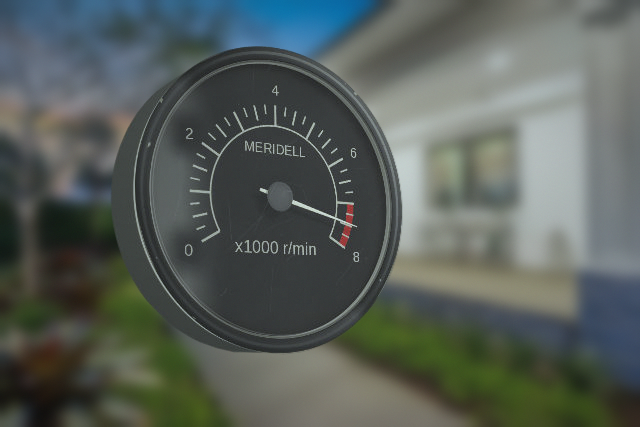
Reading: value=7500 unit=rpm
